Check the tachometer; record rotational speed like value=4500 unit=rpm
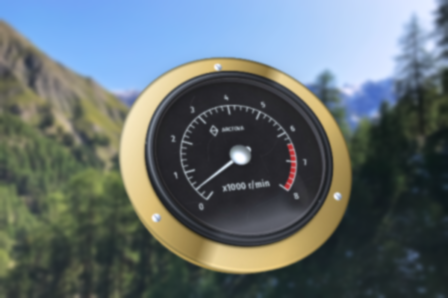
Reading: value=400 unit=rpm
